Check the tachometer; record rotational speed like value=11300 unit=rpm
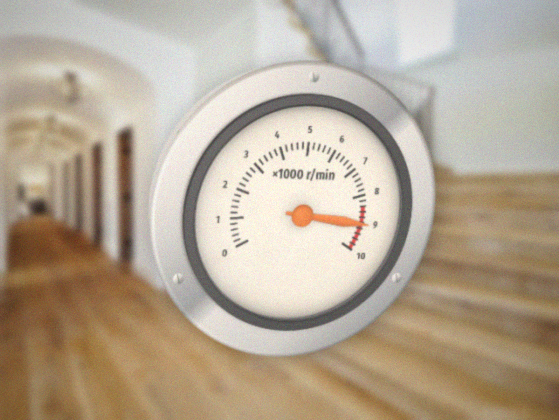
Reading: value=9000 unit=rpm
